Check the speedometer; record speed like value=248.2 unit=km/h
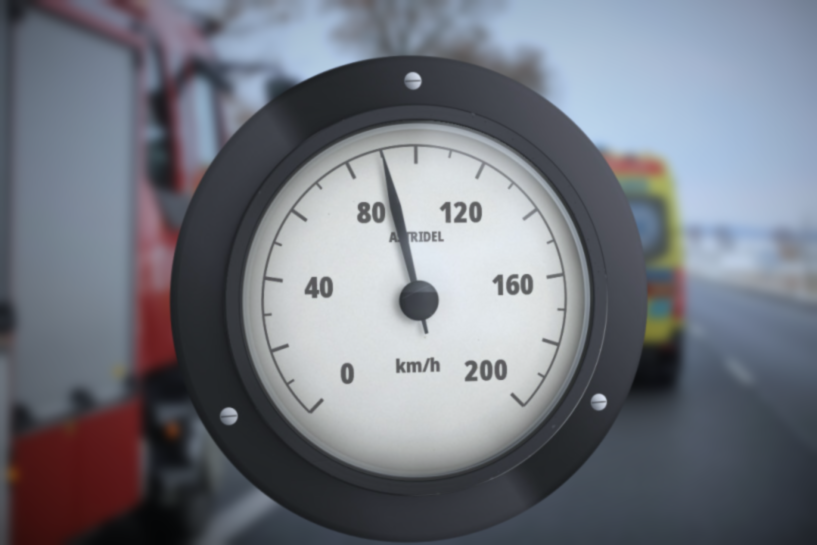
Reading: value=90 unit=km/h
